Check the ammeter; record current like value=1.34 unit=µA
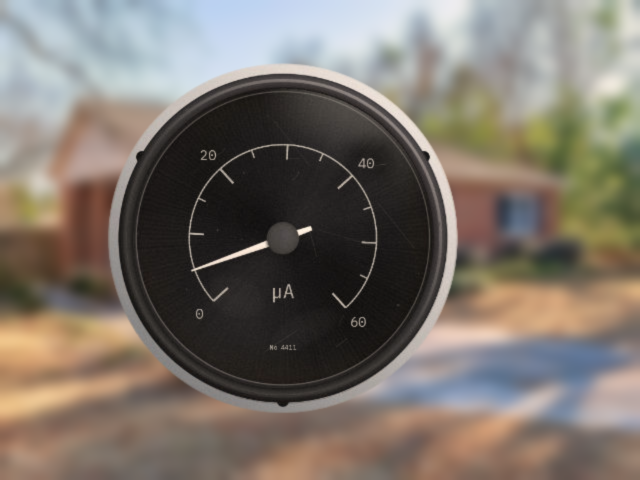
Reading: value=5 unit=µA
